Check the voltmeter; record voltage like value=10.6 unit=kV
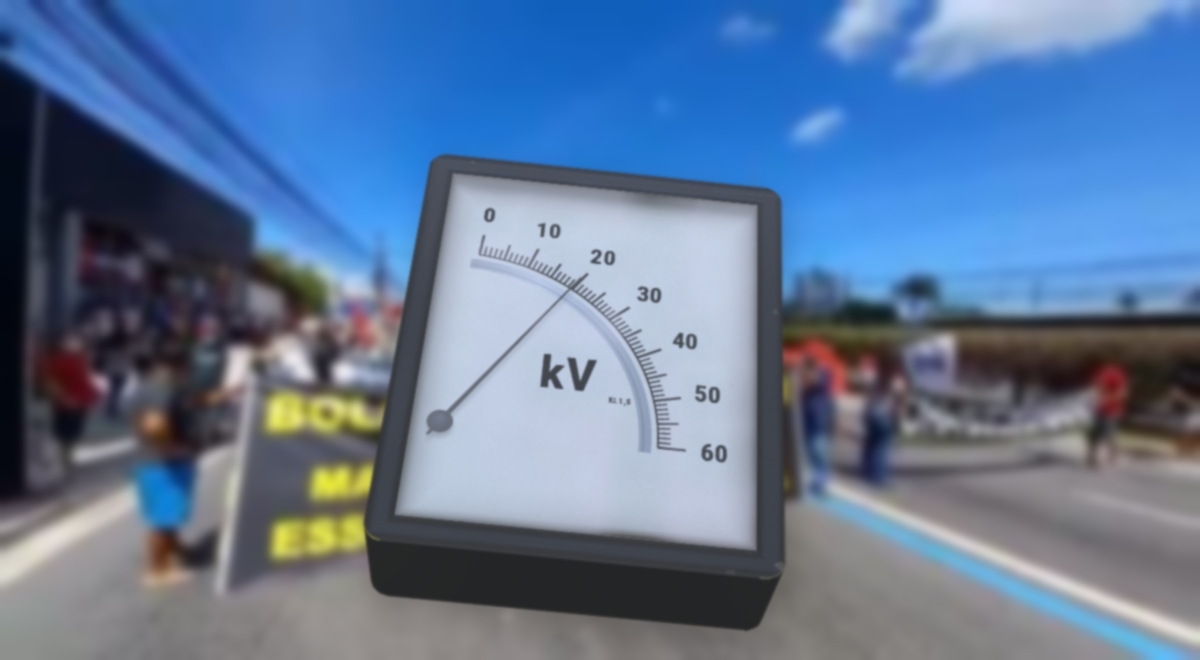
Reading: value=20 unit=kV
